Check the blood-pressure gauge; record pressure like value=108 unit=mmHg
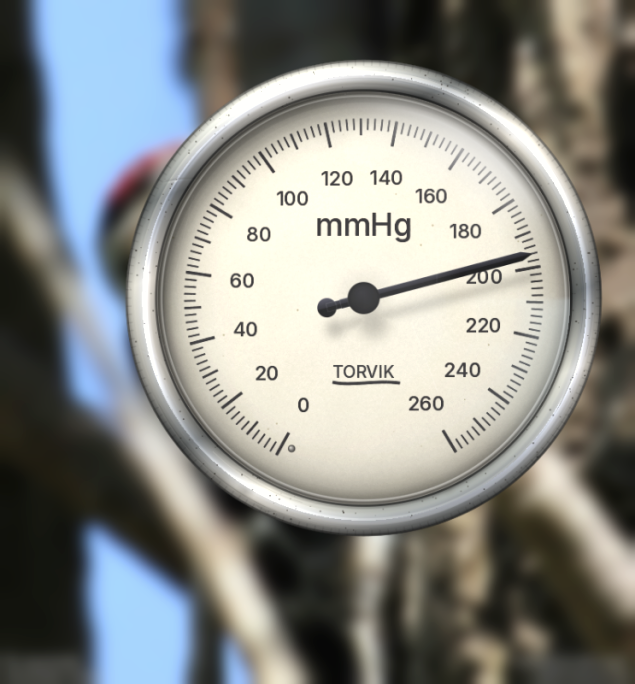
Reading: value=196 unit=mmHg
